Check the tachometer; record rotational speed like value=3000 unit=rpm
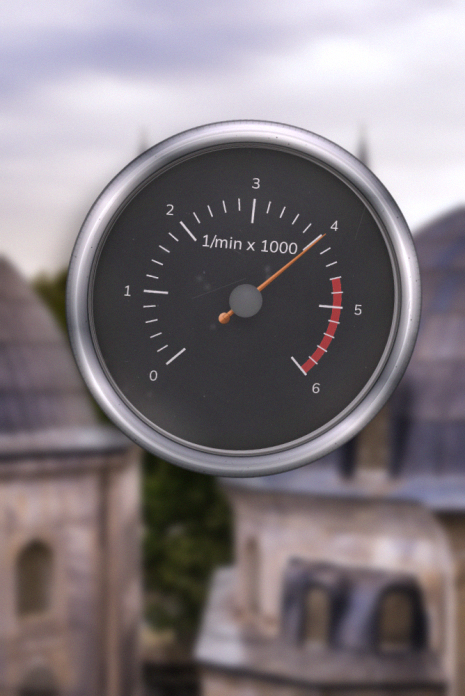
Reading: value=4000 unit=rpm
